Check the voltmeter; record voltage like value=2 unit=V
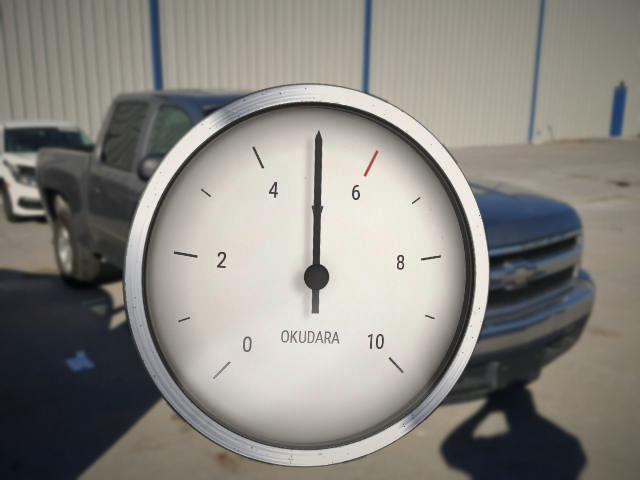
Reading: value=5 unit=V
